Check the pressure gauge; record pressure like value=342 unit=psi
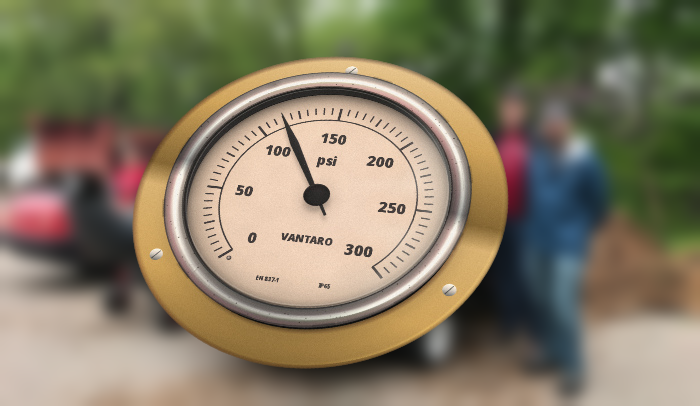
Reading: value=115 unit=psi
